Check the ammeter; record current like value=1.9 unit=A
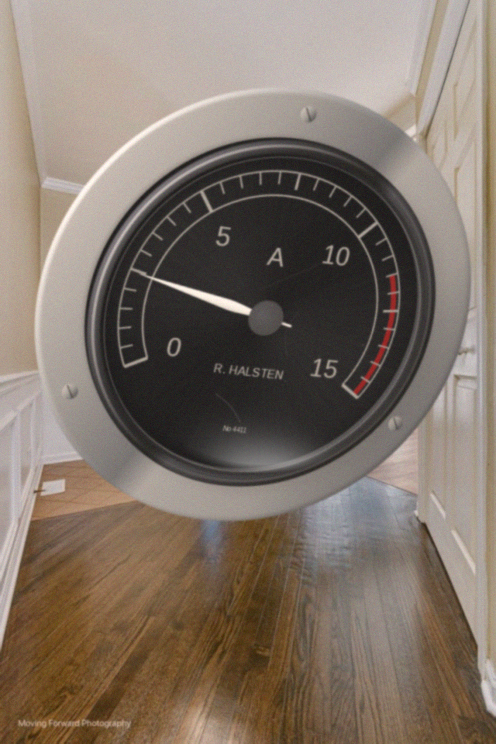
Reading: value=2.5 unit=A
